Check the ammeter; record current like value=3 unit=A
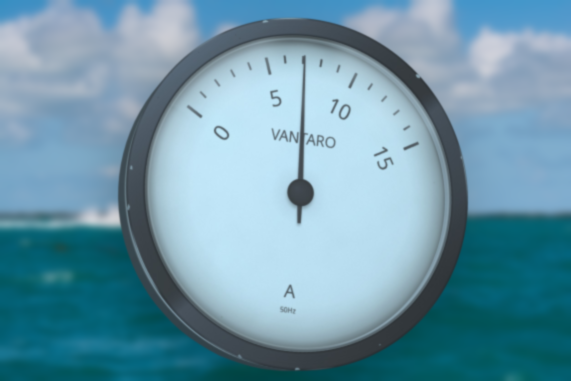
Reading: value=7 unit=A
